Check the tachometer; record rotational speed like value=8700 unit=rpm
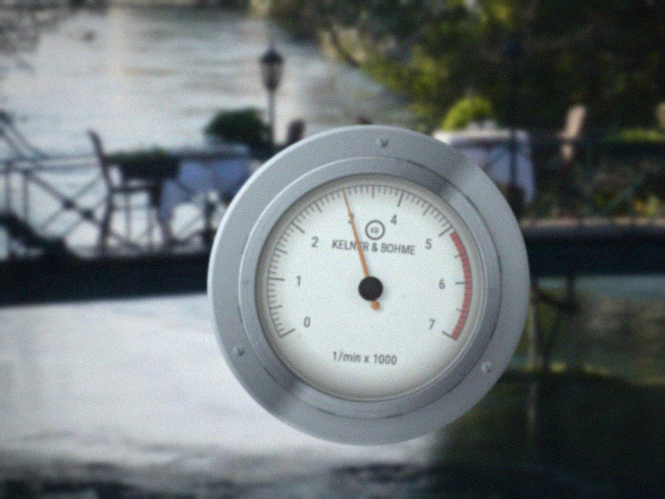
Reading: value=3000 unit=rpm
